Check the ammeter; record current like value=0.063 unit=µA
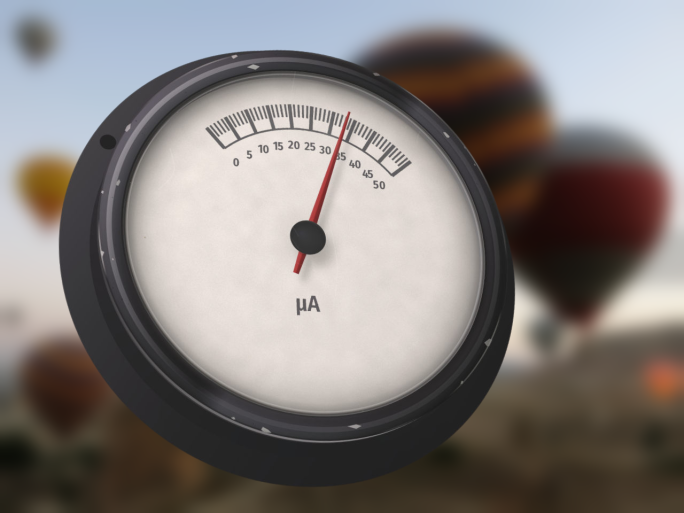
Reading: value=33 unit=µA
